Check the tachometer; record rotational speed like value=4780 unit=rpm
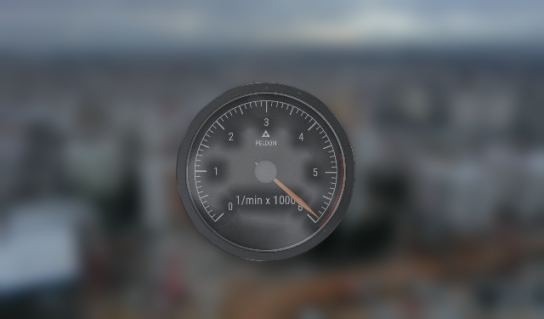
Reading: value=5900 unit=rpm
